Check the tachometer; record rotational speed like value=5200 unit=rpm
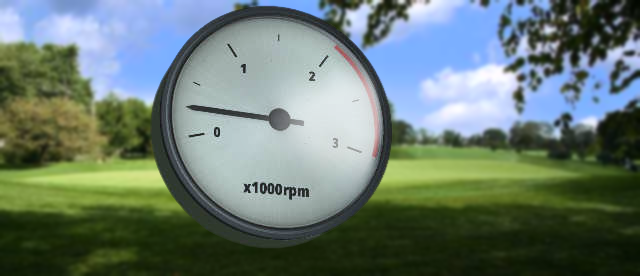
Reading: value=250 unit=rpm
